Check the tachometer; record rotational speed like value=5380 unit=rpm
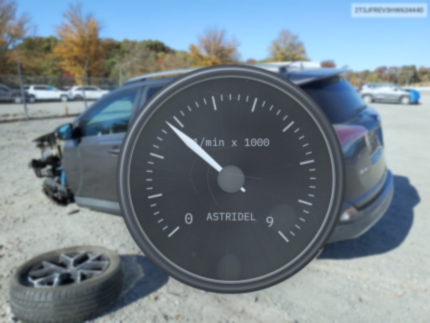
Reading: value=2800 unit=rpm
